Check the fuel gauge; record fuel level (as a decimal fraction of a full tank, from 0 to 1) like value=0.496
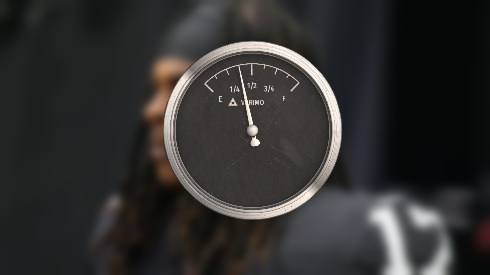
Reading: value=0.375
